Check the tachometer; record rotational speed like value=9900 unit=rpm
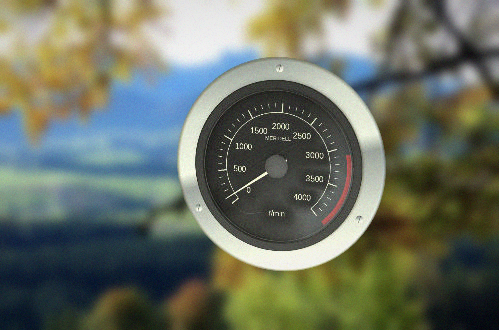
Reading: value=100 unit=rpm
